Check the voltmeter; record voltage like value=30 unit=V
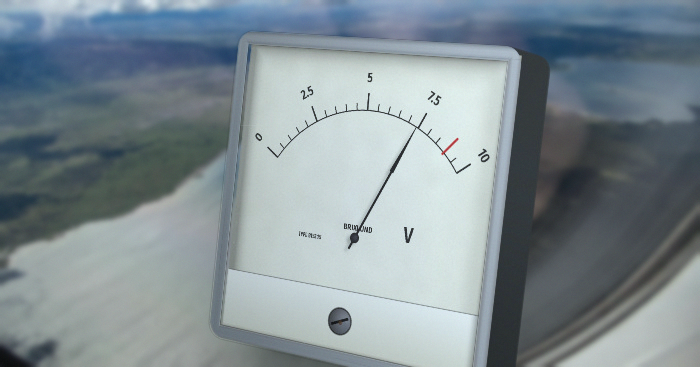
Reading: value=7.5 unit=V
